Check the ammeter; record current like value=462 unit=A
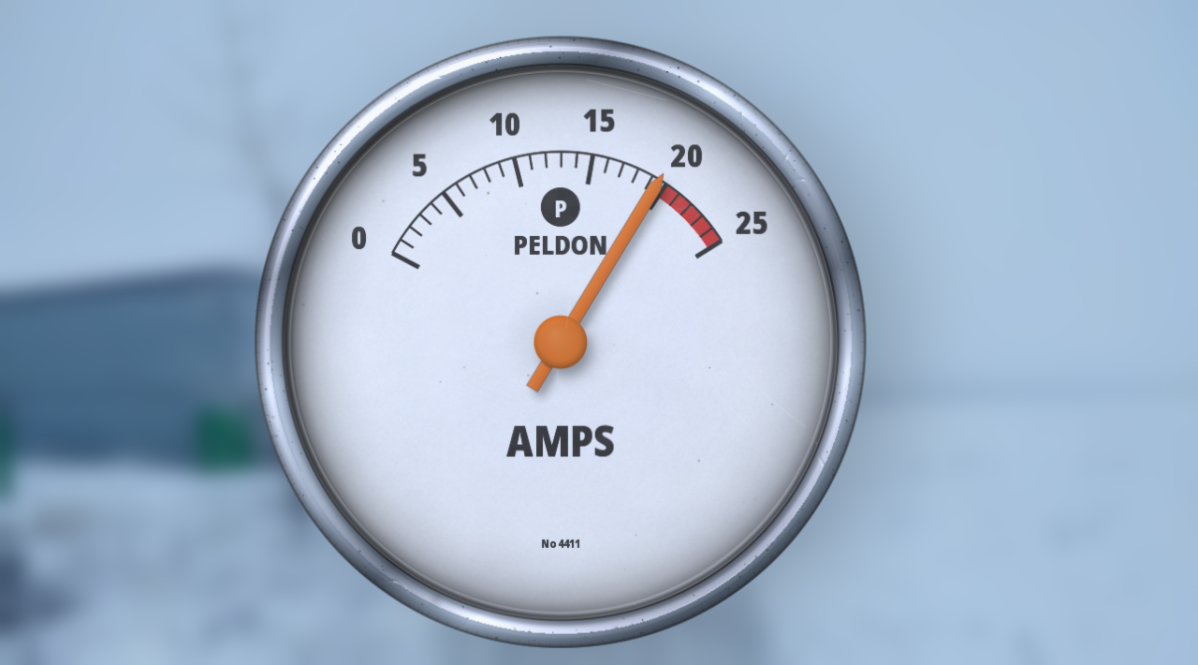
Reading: value=19.5 unit=A
